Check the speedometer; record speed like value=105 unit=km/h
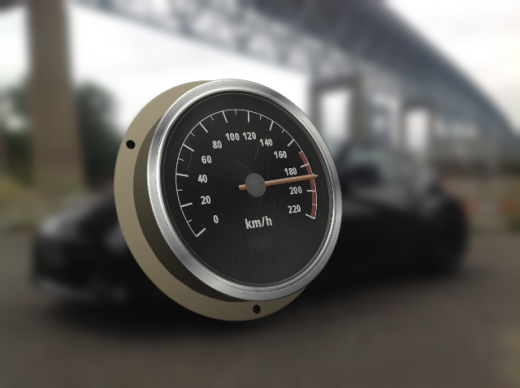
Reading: value=190 unit=km/h
